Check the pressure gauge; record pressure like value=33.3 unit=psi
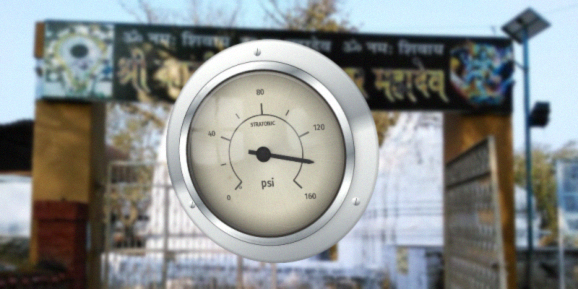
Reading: value=140 unit=psi
